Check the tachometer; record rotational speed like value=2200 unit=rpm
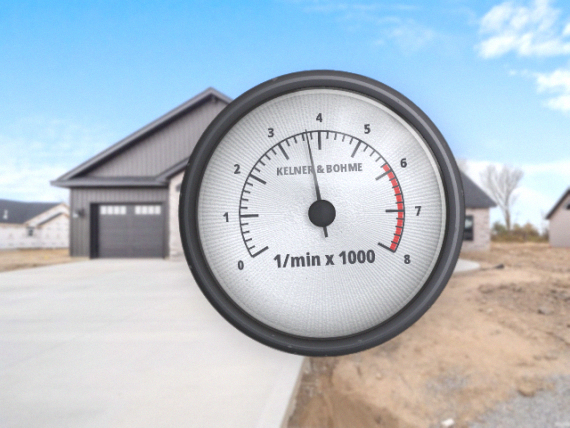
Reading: value=3700 unit=rpm
